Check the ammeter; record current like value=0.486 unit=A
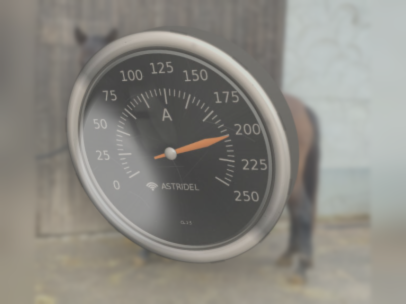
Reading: value=200 unit=A
